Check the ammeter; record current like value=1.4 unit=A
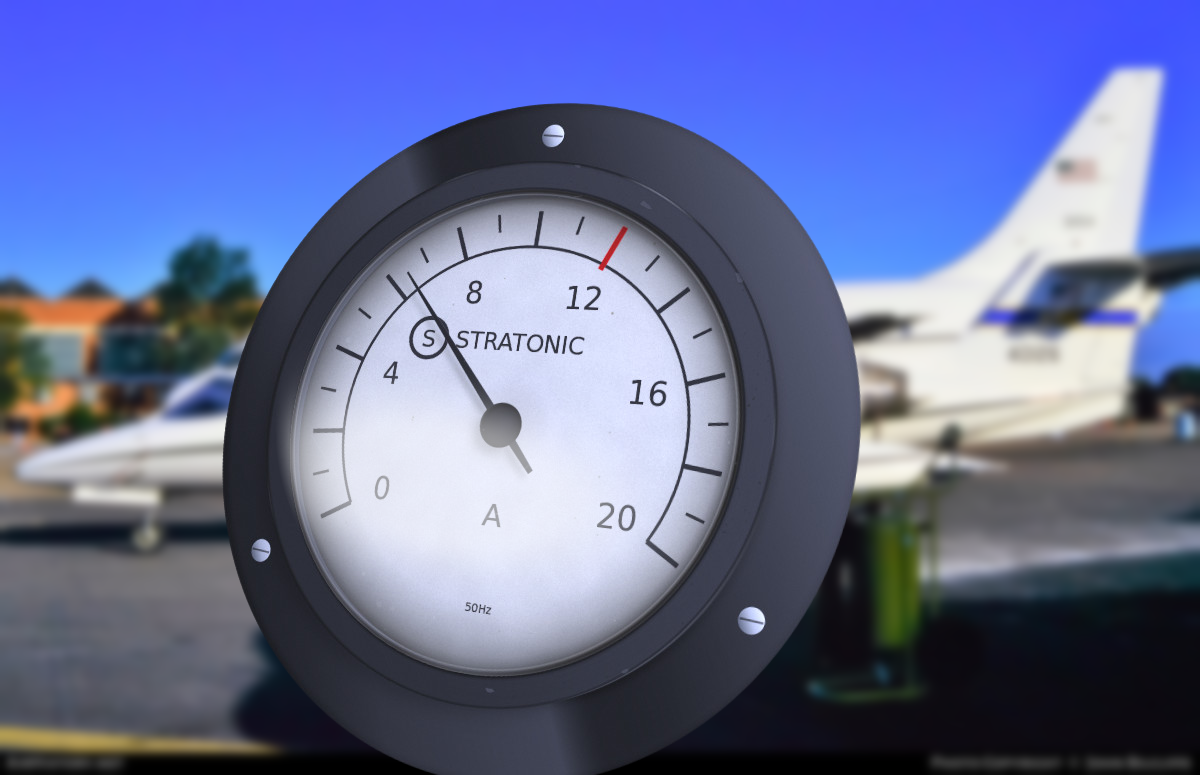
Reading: value=6.5 unit=A
